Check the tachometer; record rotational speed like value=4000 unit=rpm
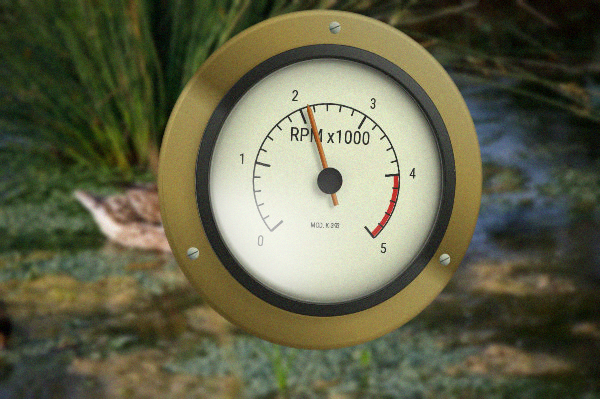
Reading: value=2100 unit=rpm
